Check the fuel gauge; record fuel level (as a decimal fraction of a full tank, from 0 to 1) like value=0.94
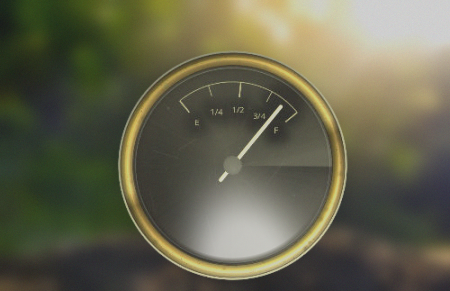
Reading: value=0.875
